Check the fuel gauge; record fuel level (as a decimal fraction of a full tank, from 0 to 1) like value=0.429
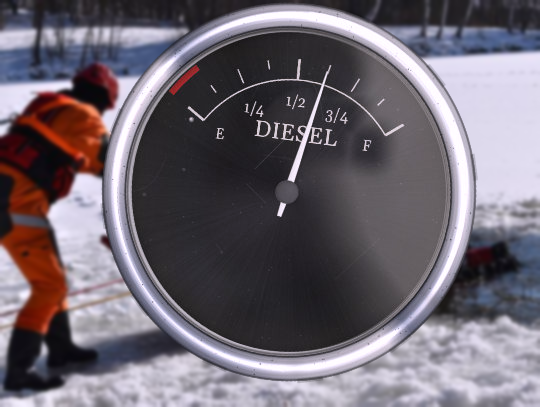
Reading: value=0.625
